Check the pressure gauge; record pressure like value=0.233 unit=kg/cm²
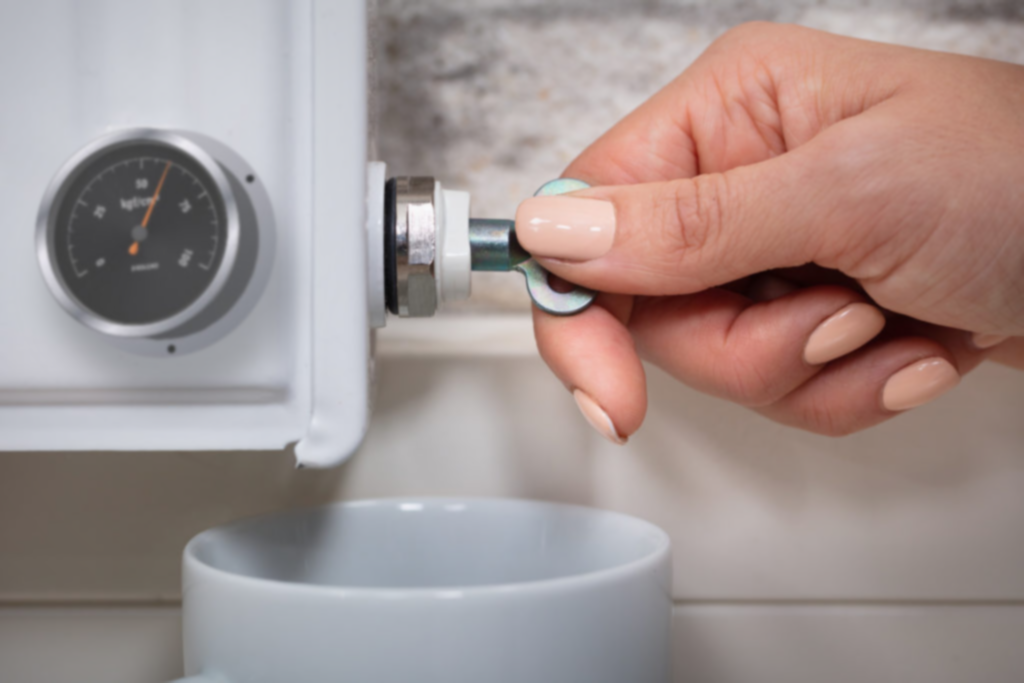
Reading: value=60 unit=kg/cm²
